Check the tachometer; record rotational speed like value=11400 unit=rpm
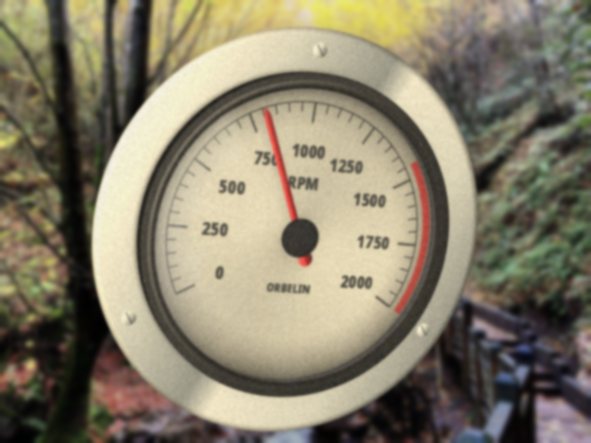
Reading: value=800 unit=rpm
